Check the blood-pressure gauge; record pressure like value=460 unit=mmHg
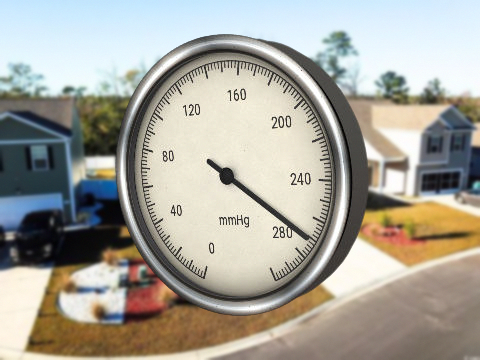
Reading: value=270 unit=mmHg
